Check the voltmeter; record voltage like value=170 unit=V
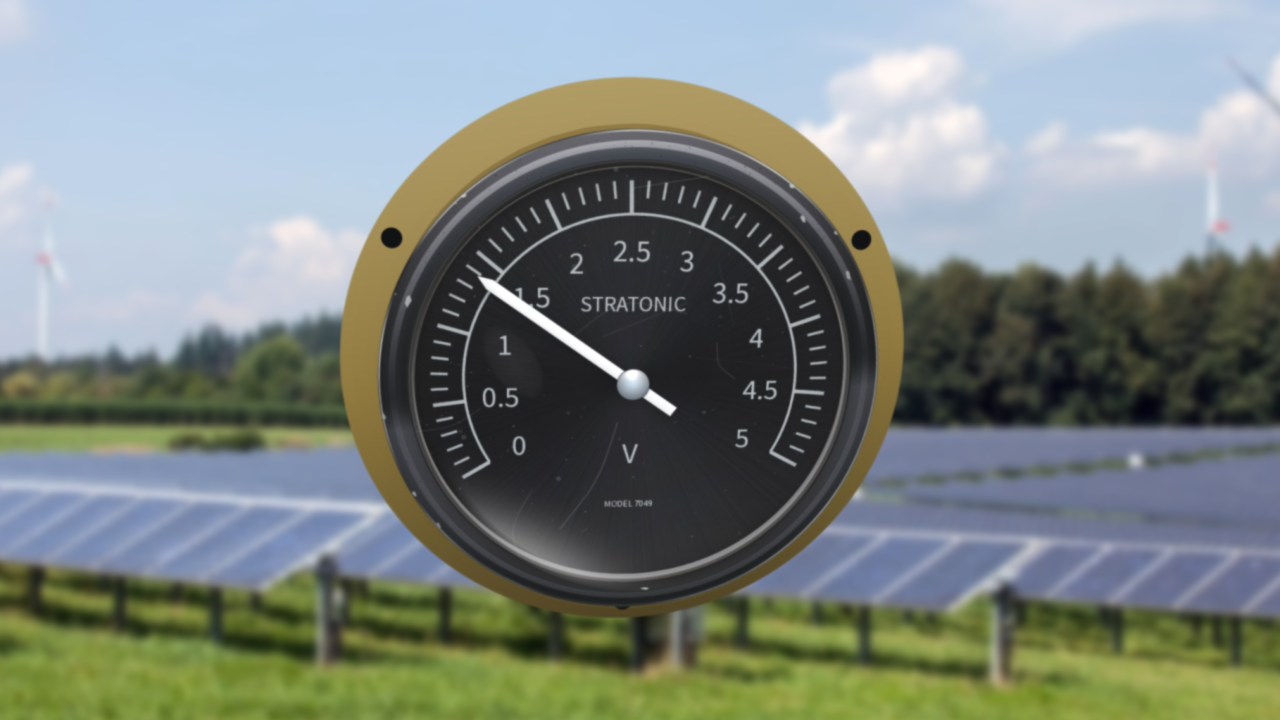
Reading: value=1.4 unit=V
